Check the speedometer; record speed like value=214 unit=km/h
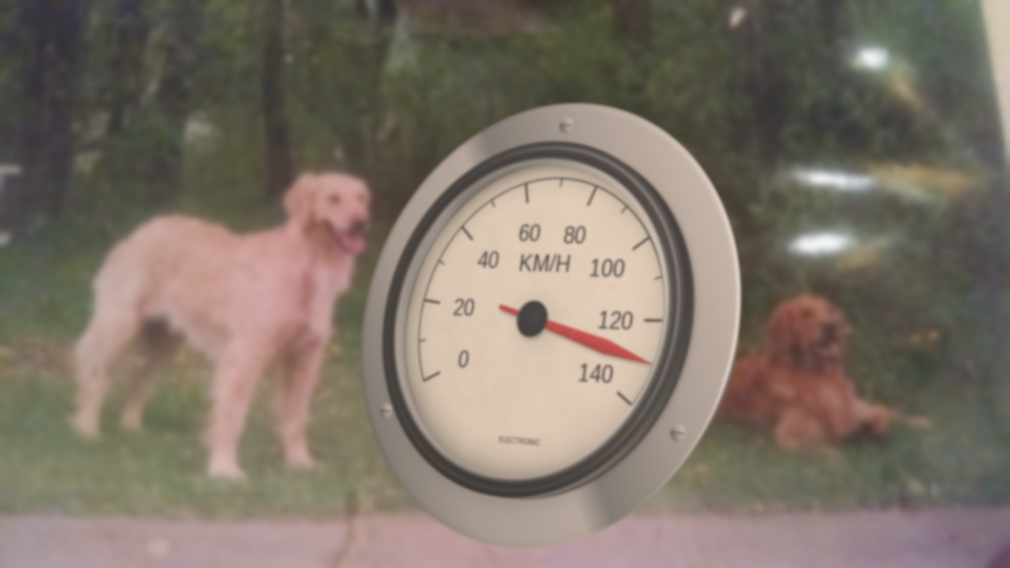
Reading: value=130 unit=km/h
